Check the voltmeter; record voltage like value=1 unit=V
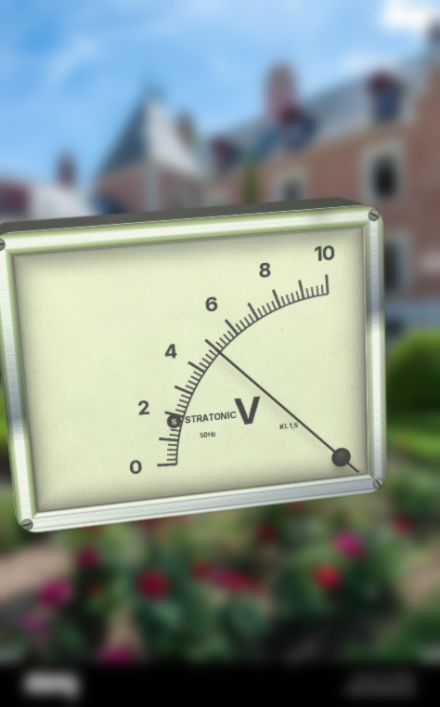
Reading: value=5 unit=V
